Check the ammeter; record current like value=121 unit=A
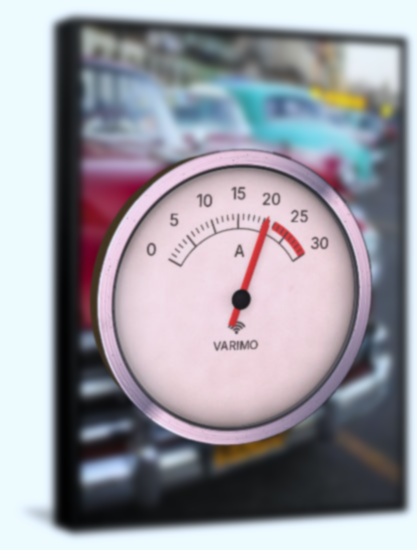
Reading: value=20 unit=A
